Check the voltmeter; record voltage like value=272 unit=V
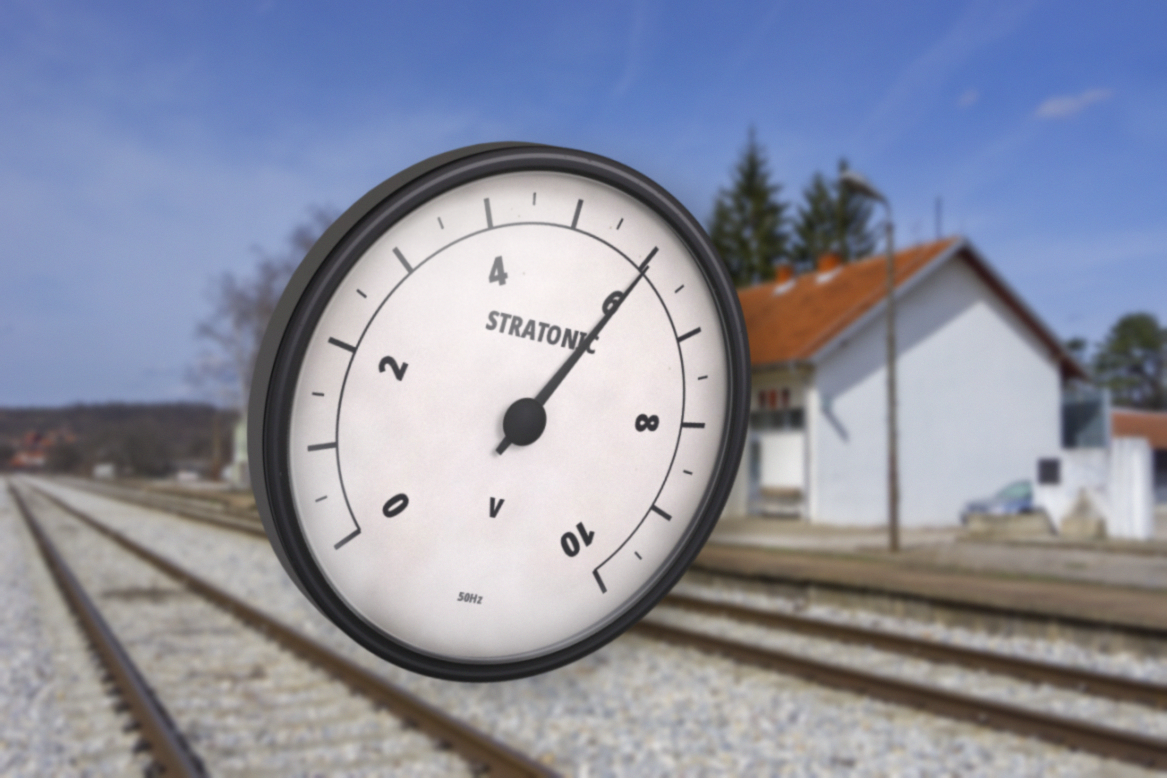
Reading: value=6 unit=V
